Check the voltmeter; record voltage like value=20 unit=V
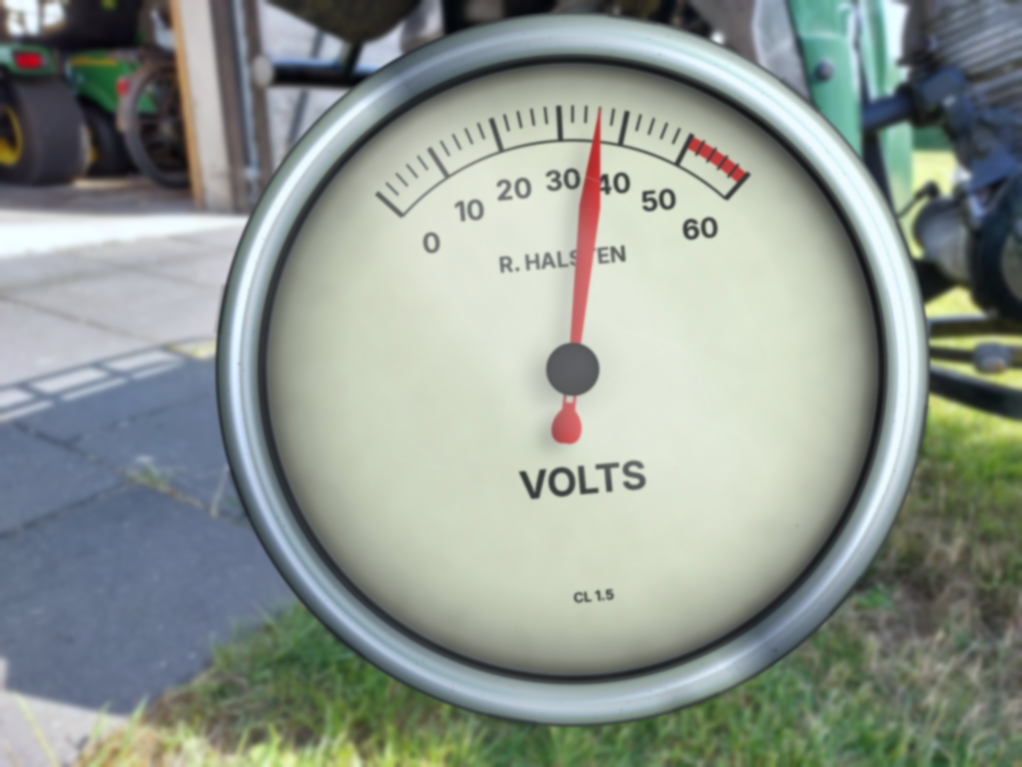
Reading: value=36 unit=V
